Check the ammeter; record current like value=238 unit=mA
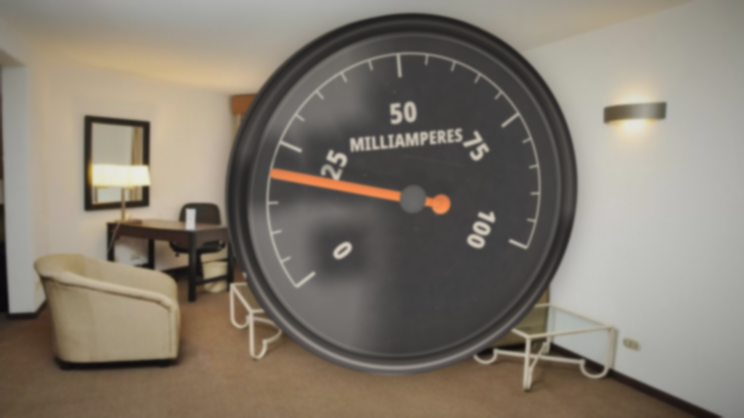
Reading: value=20 unit=mA
